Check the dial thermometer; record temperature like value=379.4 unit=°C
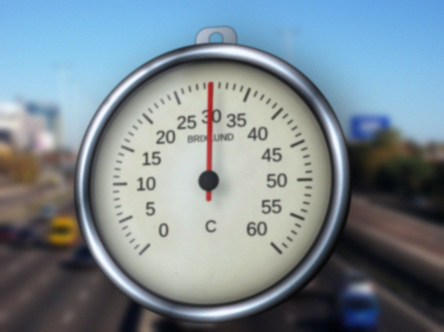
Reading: value=30 unit=°C
